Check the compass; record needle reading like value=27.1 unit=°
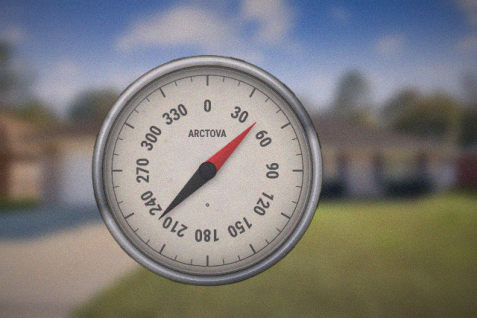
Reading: value=45 unit=°
